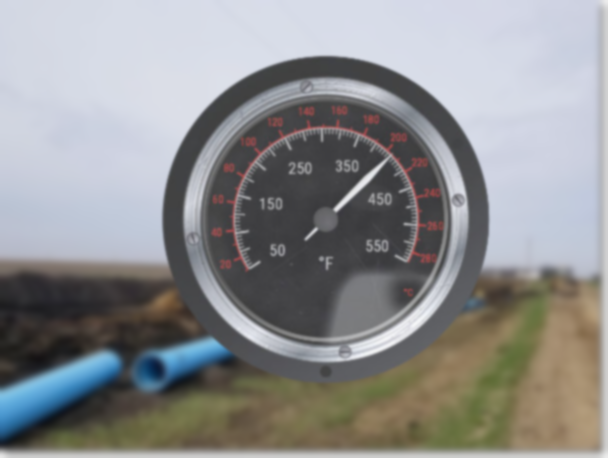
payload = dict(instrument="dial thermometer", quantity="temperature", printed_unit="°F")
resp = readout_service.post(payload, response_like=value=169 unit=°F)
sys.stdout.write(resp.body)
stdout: value=400 unit=°F
